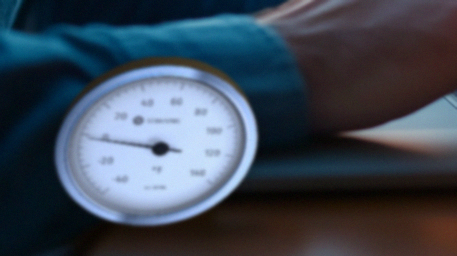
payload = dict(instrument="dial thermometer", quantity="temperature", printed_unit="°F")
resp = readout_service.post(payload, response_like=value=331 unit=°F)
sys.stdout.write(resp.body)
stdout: value=0 unit=°F
